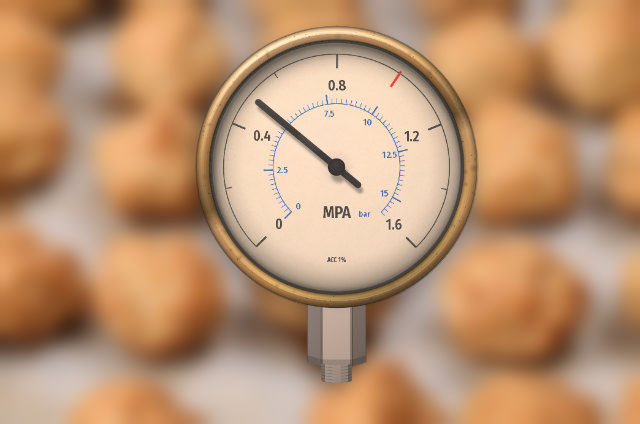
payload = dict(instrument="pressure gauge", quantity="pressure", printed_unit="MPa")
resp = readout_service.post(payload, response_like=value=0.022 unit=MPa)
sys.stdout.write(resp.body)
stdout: value=0.5 unit=MPa
